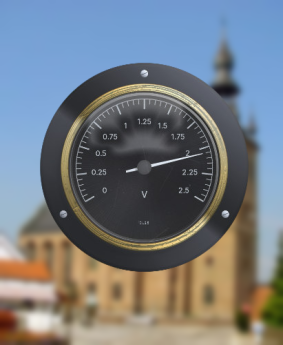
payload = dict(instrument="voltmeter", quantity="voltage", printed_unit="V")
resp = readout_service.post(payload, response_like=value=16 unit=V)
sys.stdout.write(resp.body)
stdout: value=2.05 unit=V
